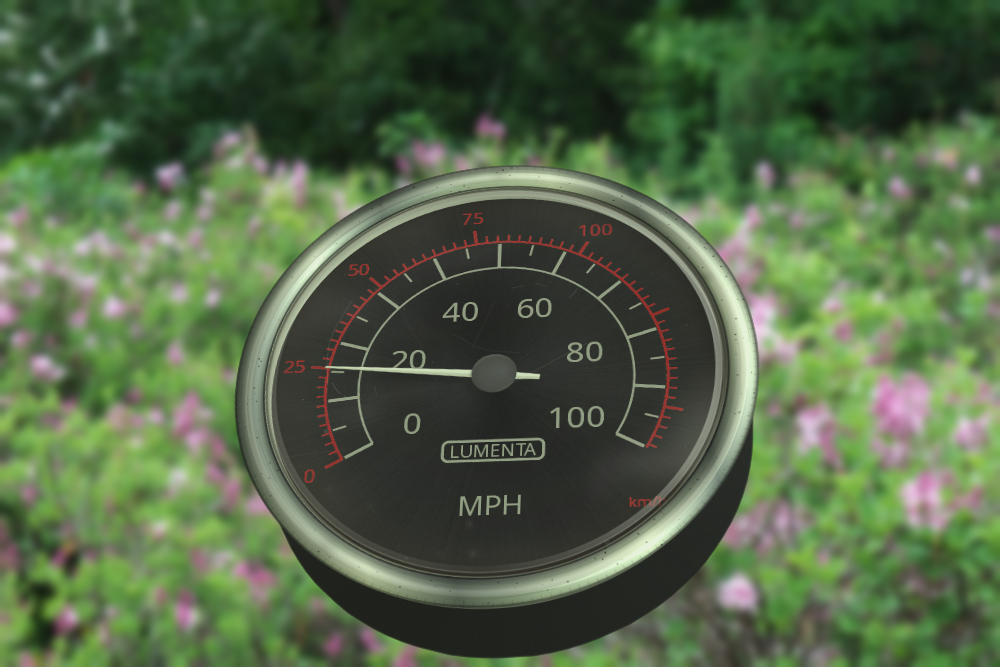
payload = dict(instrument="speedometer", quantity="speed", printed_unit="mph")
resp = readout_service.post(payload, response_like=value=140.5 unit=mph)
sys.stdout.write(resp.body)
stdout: value=15 unit=mph
